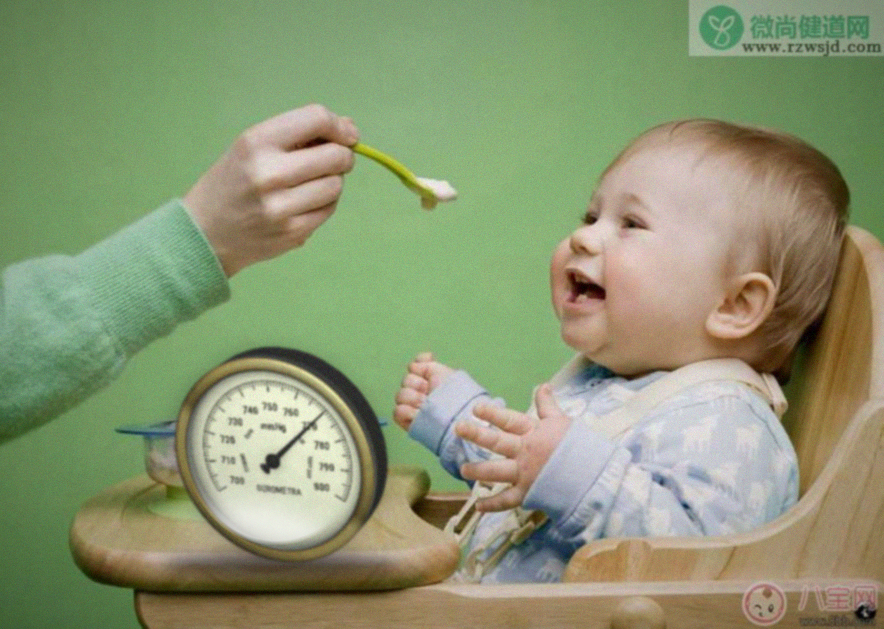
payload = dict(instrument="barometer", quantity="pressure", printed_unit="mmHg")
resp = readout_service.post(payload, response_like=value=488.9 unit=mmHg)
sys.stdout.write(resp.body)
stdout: value=770 unit=mmHg
